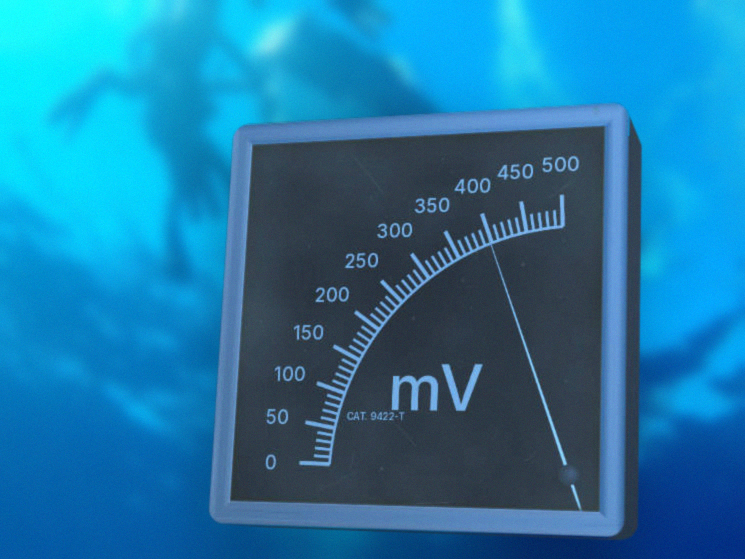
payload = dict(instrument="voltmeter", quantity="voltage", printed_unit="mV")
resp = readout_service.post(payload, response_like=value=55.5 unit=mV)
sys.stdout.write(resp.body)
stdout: value=400 unit=mV
